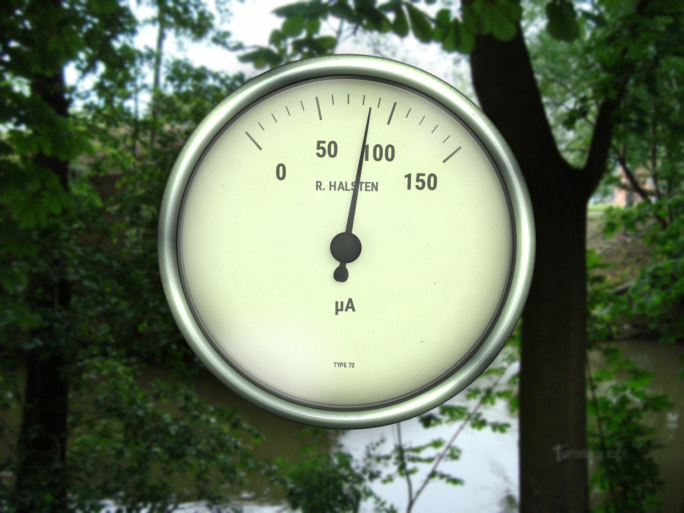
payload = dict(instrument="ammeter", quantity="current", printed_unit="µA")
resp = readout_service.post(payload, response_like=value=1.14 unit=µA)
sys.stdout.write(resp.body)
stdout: value=85 unit=µA
